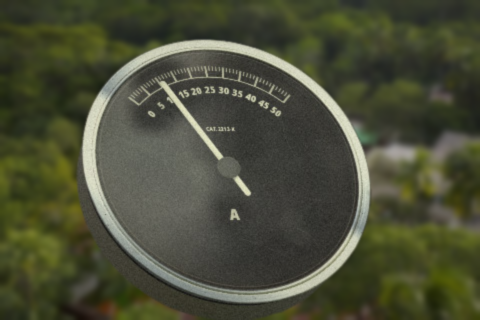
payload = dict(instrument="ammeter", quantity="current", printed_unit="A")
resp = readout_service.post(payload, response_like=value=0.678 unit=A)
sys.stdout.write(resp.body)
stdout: value=10 unit=A
